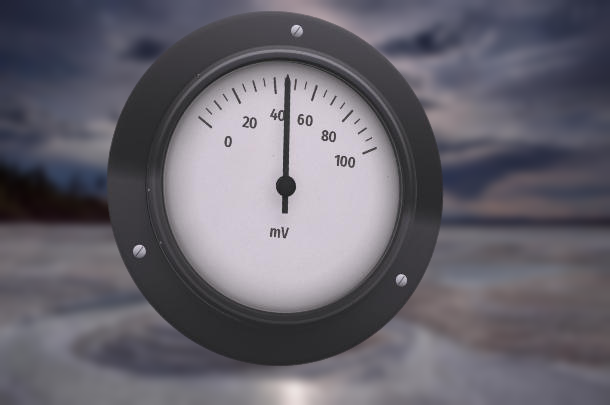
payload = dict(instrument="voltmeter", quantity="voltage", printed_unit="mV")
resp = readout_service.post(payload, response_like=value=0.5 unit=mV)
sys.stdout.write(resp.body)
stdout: value=45 unit=mV
